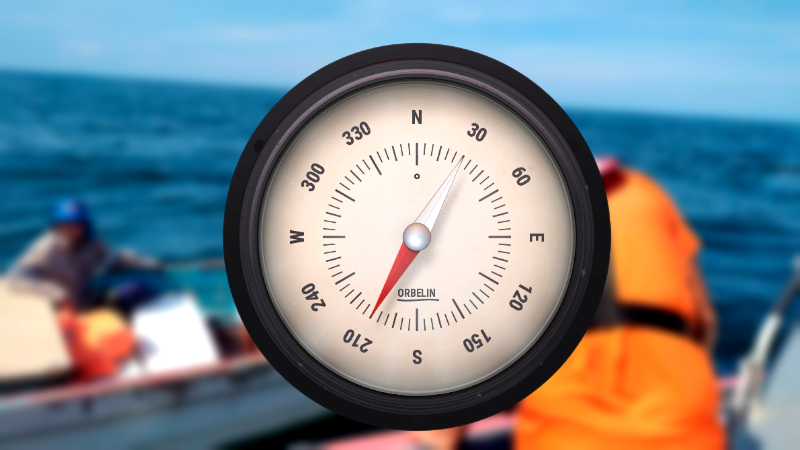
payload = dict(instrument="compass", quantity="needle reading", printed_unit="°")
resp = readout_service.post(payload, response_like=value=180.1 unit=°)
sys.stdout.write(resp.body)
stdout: value=210 unit=°
